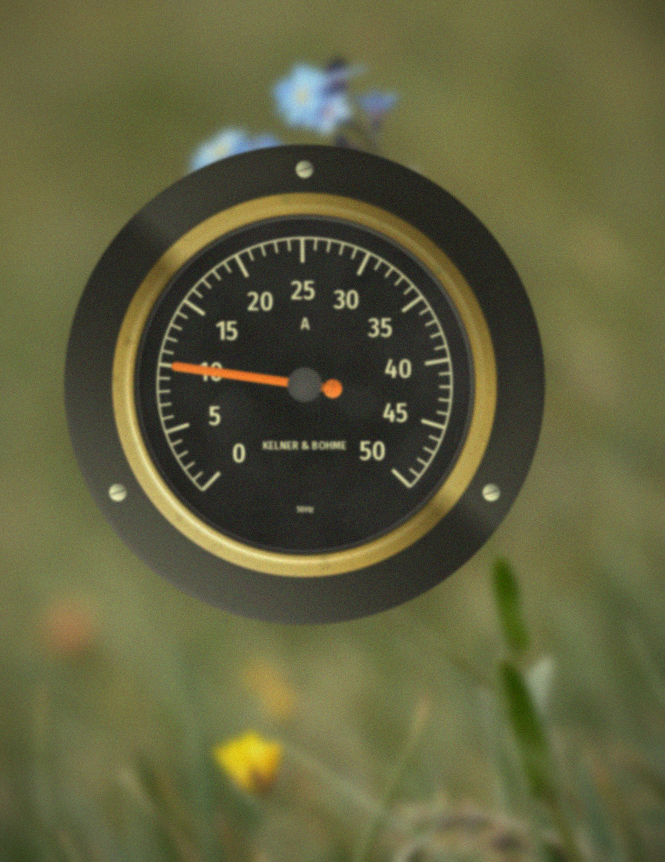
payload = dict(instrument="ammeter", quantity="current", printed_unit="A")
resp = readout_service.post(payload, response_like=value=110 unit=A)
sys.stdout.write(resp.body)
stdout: value=10 unit=A
